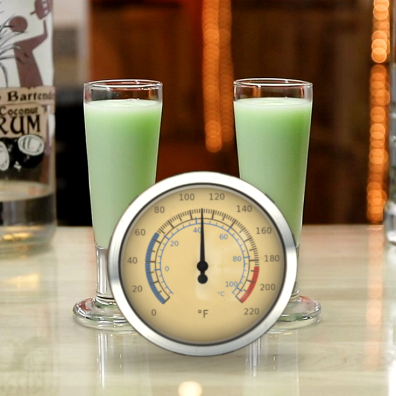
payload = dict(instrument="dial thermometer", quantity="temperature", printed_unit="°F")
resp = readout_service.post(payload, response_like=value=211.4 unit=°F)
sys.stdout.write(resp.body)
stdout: value=110 unit=°F
